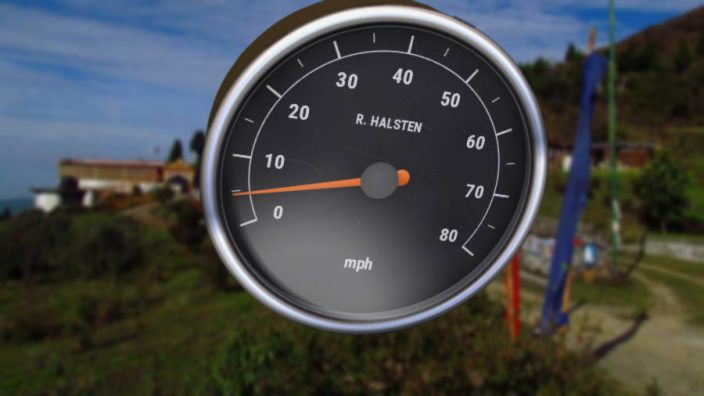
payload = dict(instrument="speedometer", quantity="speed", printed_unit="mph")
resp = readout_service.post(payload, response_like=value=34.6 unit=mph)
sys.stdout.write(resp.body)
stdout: value=5 unit=mph
